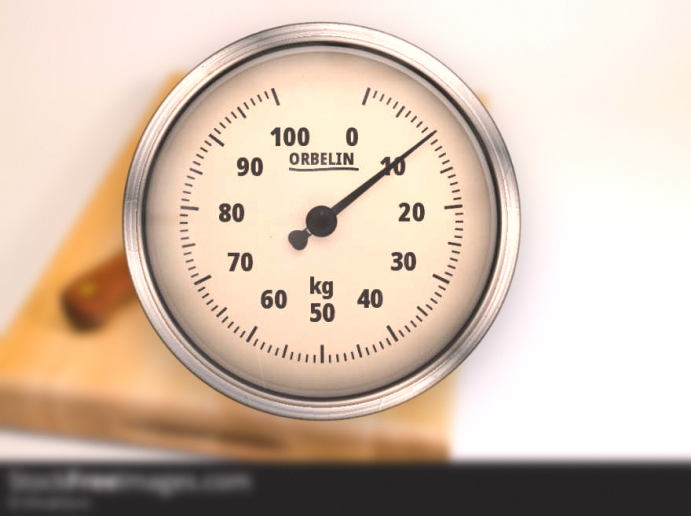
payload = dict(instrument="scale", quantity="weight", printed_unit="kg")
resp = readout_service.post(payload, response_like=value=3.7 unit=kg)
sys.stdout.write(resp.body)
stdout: value=10 unit=kg
